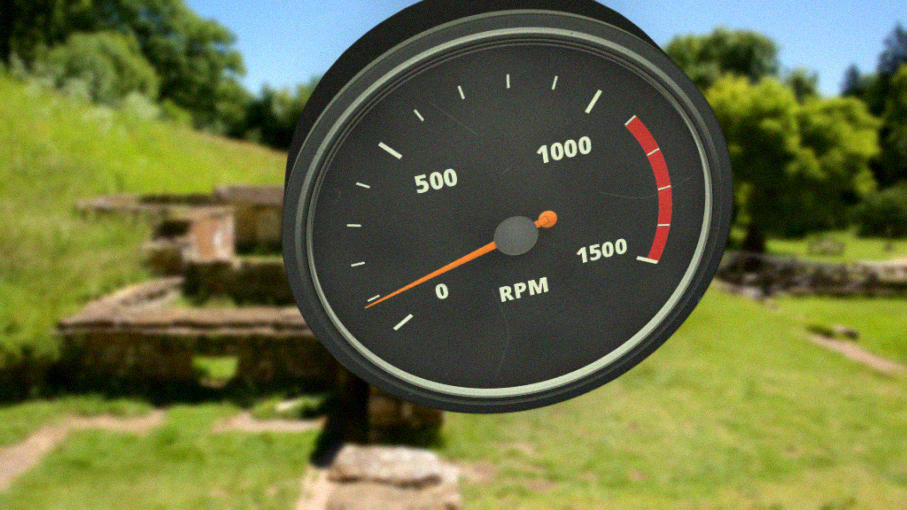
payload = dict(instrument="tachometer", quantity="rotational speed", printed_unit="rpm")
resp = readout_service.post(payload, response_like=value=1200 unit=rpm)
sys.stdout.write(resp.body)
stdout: value=100 unit=rpm
